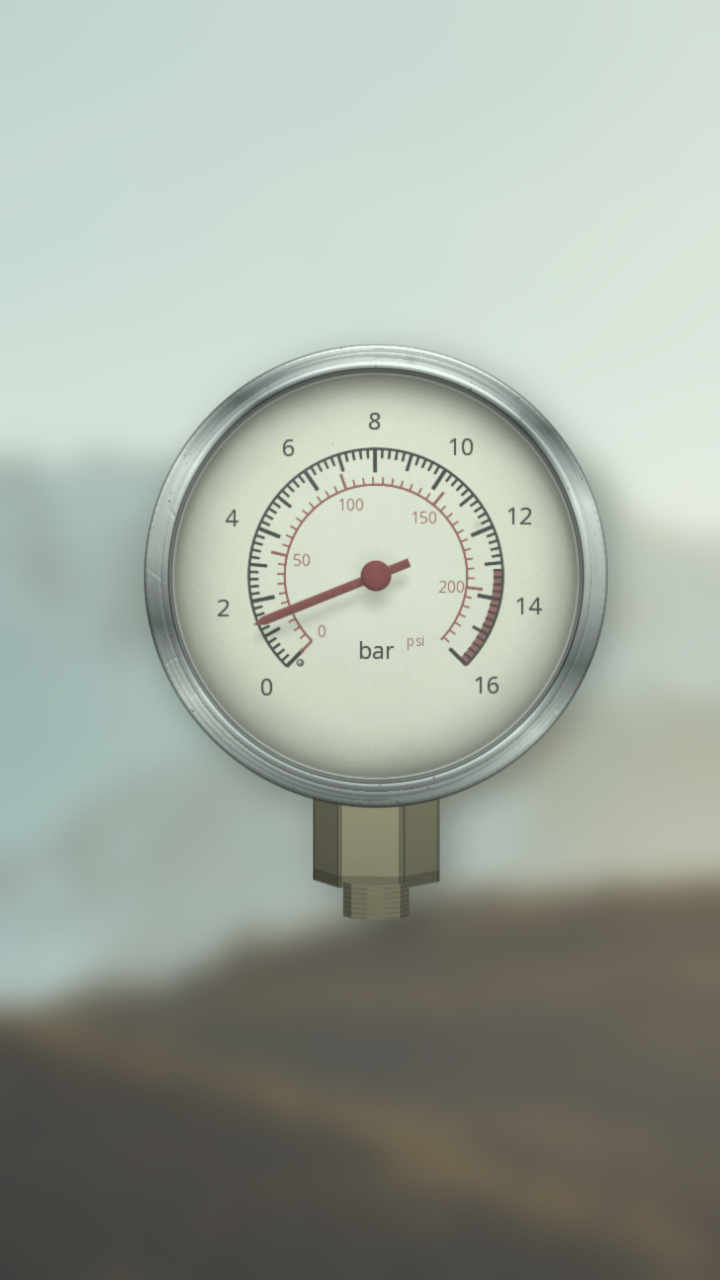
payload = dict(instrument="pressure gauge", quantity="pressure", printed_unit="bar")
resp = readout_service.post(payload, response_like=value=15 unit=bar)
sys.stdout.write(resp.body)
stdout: value=1.4 unit=bar
